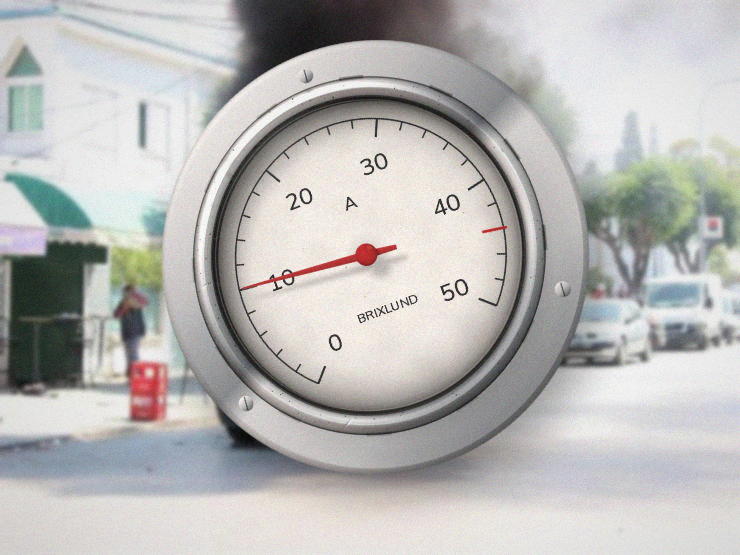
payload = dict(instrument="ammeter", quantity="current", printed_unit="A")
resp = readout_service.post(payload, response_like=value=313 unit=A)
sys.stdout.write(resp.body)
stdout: value=10 unit=A
